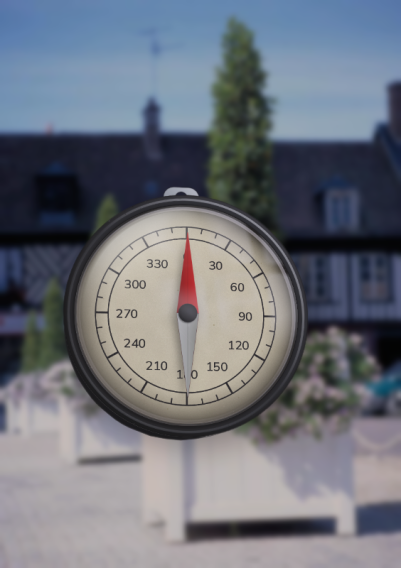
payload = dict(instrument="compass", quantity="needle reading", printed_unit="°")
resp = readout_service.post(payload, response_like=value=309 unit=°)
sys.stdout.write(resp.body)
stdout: value=0 unit=°
